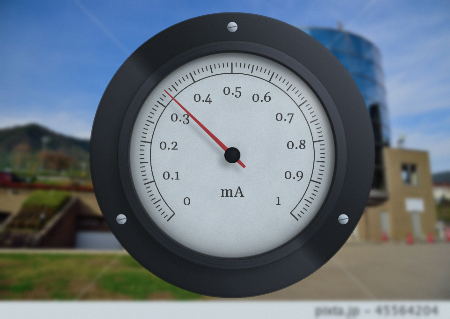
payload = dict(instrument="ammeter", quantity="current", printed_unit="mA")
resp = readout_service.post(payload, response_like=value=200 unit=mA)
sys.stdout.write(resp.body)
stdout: value=0.33 unit=mA
